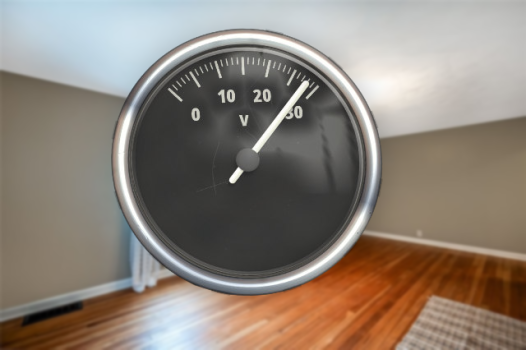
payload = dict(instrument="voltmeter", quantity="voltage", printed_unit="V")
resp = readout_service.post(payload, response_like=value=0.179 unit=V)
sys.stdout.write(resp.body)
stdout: value=28 unit=V
